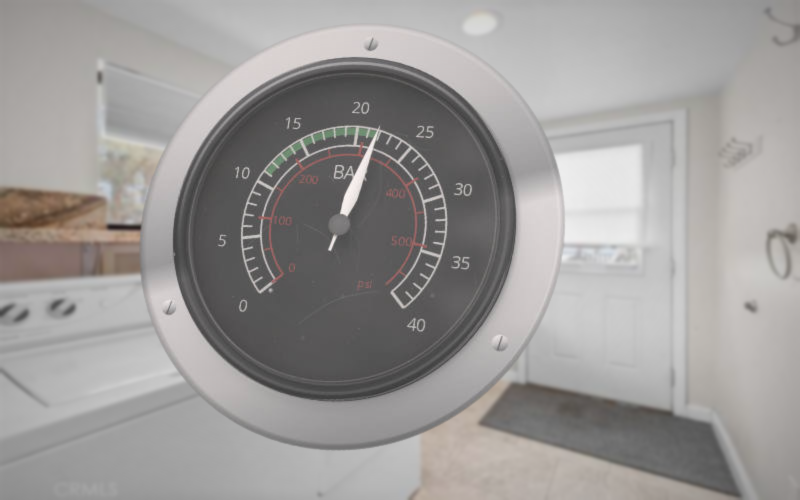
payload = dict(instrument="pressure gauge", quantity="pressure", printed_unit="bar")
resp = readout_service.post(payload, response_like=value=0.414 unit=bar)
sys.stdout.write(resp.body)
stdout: value=22 unit=bar
